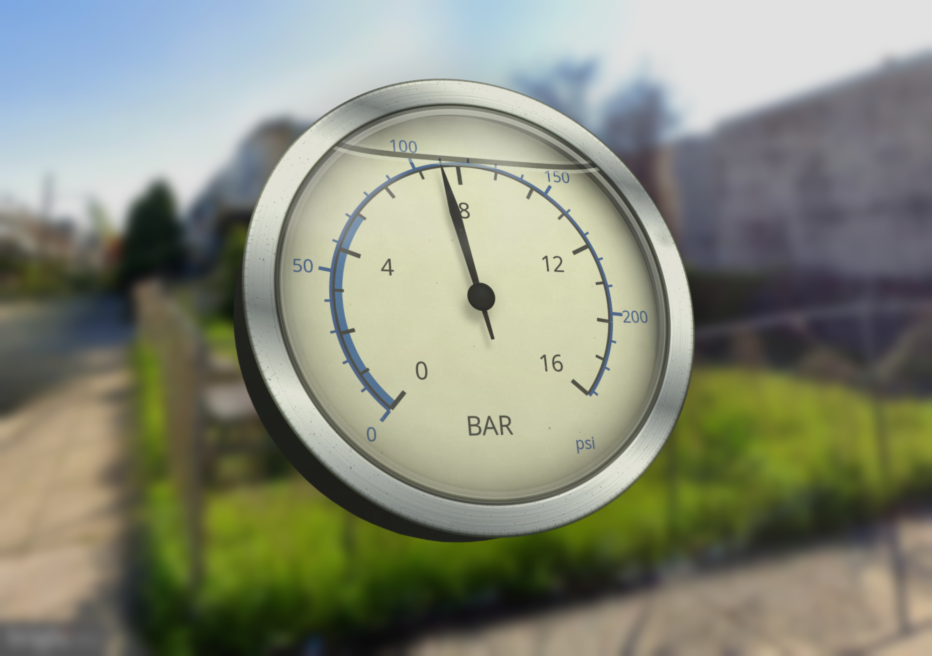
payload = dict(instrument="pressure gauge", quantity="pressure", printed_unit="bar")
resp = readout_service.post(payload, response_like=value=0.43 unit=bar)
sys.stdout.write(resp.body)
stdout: value=7.5 unit=bar
